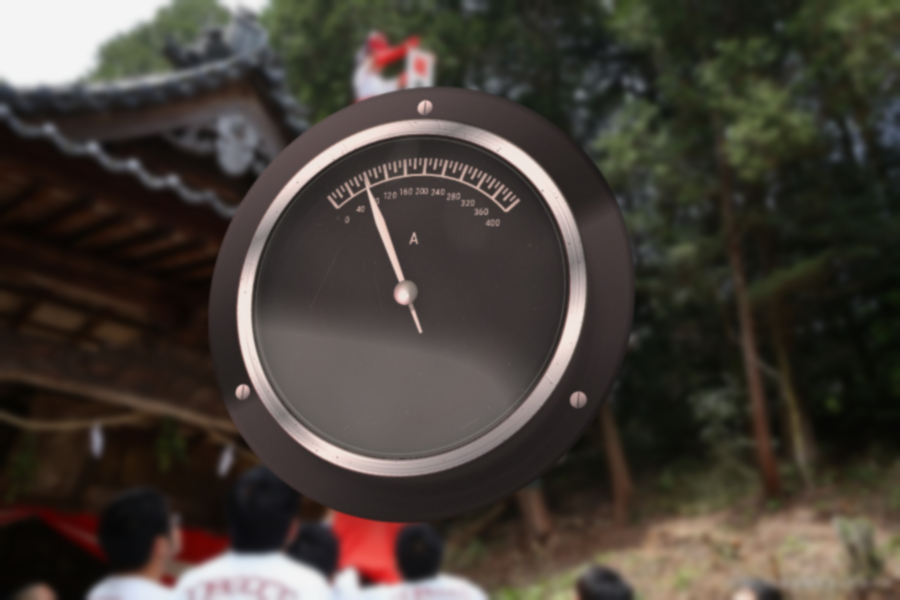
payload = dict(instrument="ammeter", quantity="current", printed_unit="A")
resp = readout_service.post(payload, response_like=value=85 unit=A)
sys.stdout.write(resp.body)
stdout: value=80 unit=A
